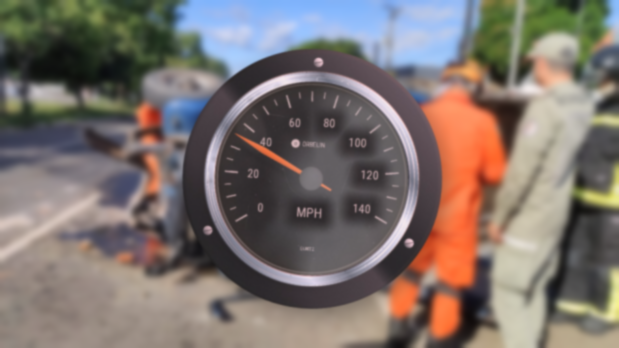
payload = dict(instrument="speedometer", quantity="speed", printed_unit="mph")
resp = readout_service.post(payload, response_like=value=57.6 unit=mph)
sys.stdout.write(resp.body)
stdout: value=35 unit=mph
